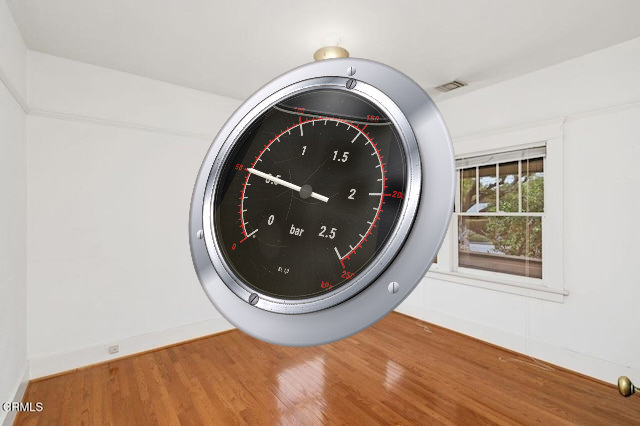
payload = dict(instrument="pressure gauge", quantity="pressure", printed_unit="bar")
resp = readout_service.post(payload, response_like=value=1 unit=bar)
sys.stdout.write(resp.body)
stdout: value=0.5 unit=bar
